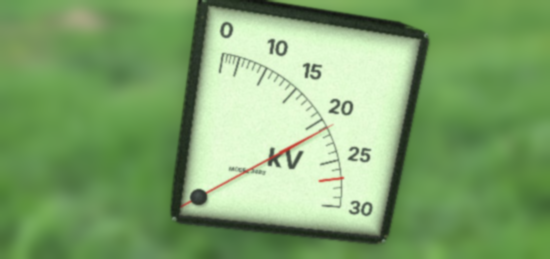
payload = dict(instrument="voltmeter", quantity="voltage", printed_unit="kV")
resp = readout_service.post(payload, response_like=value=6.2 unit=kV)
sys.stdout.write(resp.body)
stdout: value=21 unit=kV
